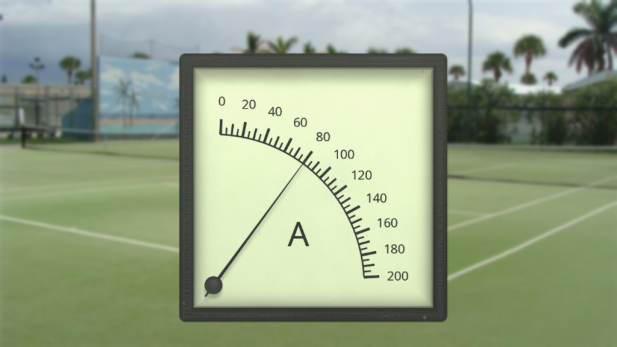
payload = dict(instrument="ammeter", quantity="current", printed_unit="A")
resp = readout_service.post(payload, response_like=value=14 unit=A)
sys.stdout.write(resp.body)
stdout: value=80 unit=A
